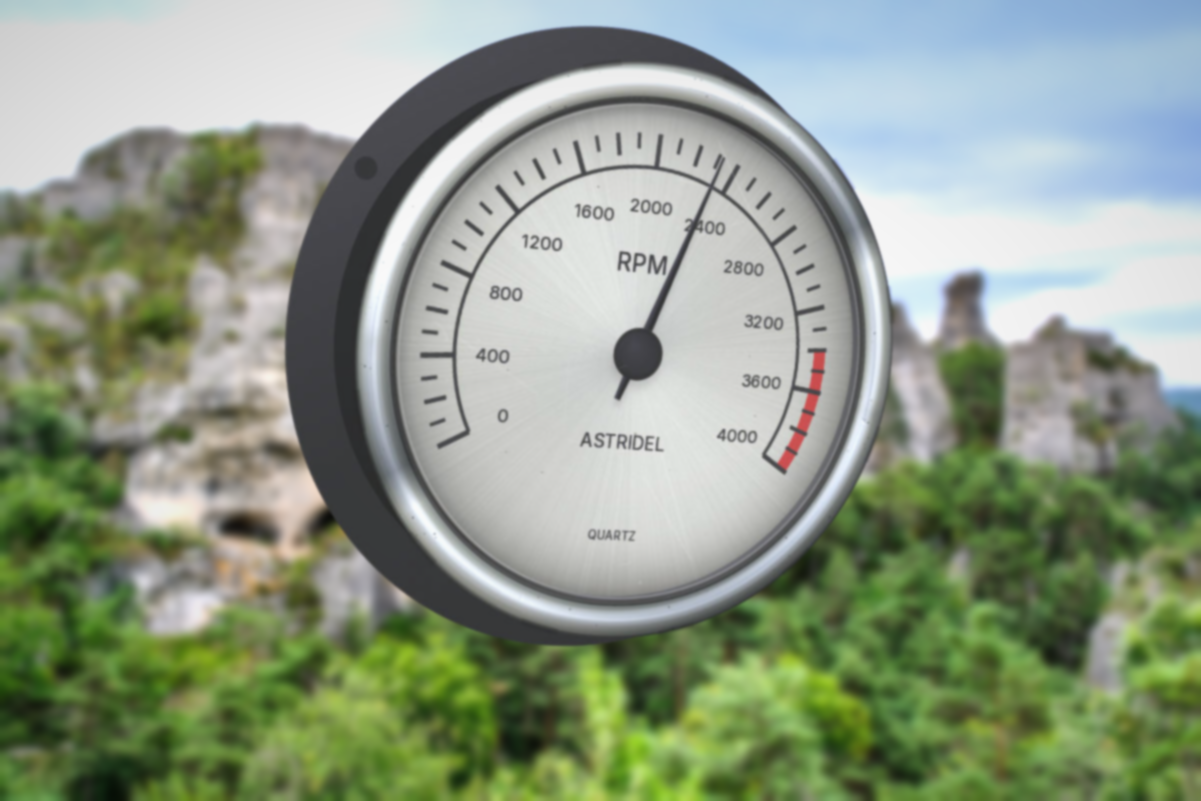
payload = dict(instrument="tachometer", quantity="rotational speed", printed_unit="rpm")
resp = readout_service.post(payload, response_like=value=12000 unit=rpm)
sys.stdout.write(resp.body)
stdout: value=2300 unit=rpm
